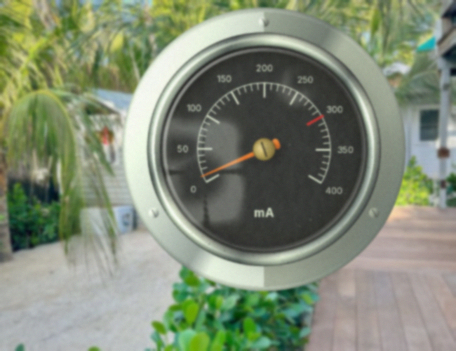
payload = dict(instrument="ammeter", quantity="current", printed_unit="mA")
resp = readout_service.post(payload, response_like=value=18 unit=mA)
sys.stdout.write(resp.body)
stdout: value=10 unit=mA
